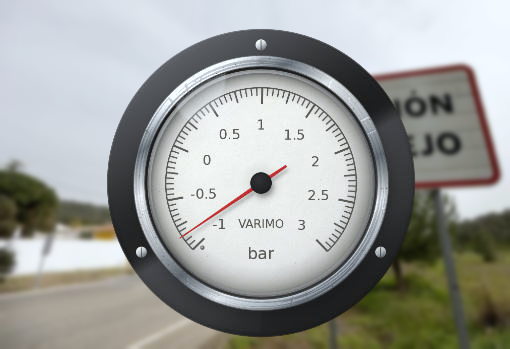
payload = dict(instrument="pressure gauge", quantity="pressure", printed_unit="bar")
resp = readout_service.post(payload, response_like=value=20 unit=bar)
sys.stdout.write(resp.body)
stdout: value=-0.85 unit=bar
